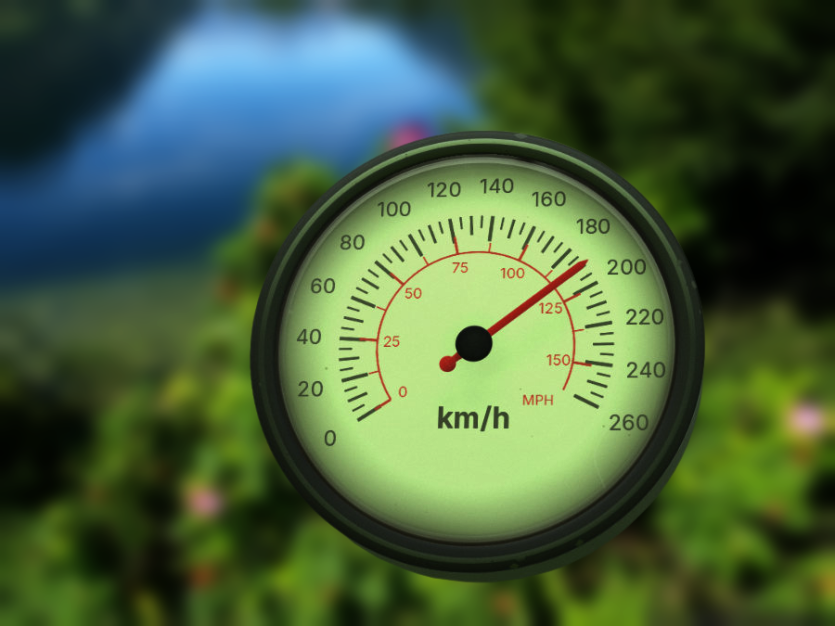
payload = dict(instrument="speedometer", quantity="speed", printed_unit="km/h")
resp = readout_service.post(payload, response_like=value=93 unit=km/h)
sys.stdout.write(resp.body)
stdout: value=190 unit=km/h
